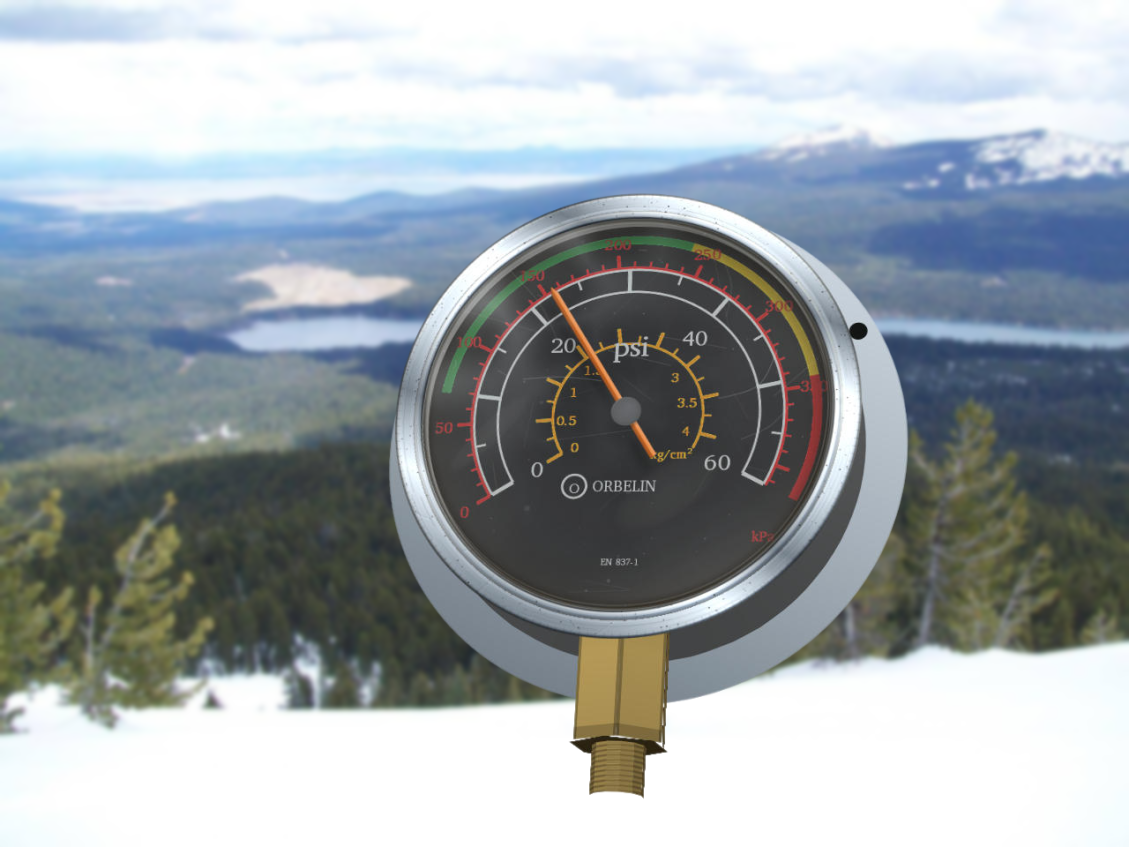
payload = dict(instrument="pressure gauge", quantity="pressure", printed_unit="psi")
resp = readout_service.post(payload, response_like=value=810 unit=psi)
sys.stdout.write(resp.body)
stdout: value=22.5 unit=psi
